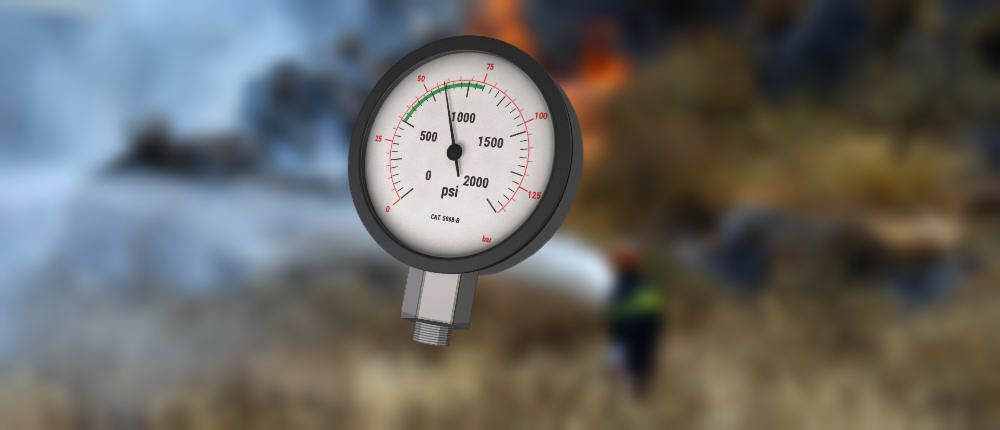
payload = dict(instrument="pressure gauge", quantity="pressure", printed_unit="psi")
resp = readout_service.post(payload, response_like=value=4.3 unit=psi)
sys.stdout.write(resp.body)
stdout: value=850 unit=psi
